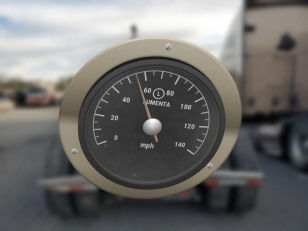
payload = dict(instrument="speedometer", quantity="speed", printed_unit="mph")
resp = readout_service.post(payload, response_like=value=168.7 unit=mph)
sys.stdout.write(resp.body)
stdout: value=55 unit=mph
